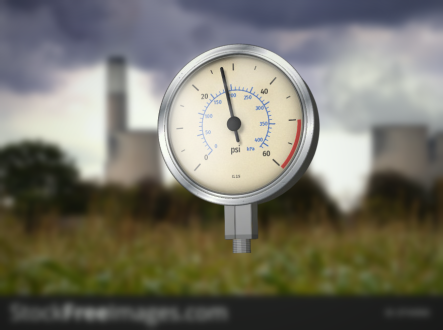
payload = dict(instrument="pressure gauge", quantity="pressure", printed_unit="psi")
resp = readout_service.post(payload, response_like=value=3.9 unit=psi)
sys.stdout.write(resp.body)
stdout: value=27.5 unit=psi
